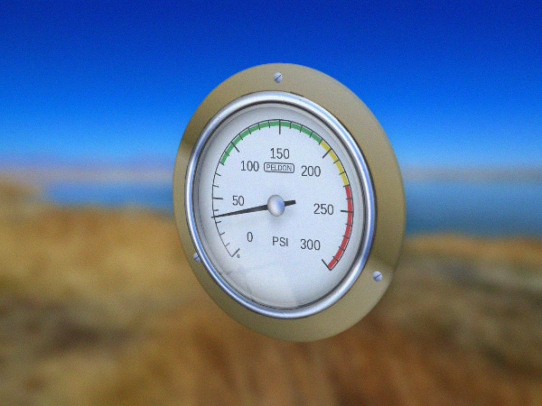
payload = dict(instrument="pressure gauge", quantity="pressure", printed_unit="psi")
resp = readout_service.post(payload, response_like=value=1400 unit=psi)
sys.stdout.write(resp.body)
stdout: value=35 unit=psi
